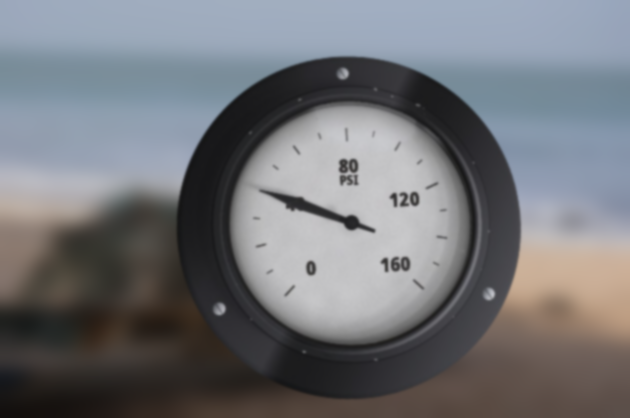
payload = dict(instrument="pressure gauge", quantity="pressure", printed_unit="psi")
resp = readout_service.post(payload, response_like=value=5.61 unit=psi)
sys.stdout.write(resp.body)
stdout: value=40 unit=psi
